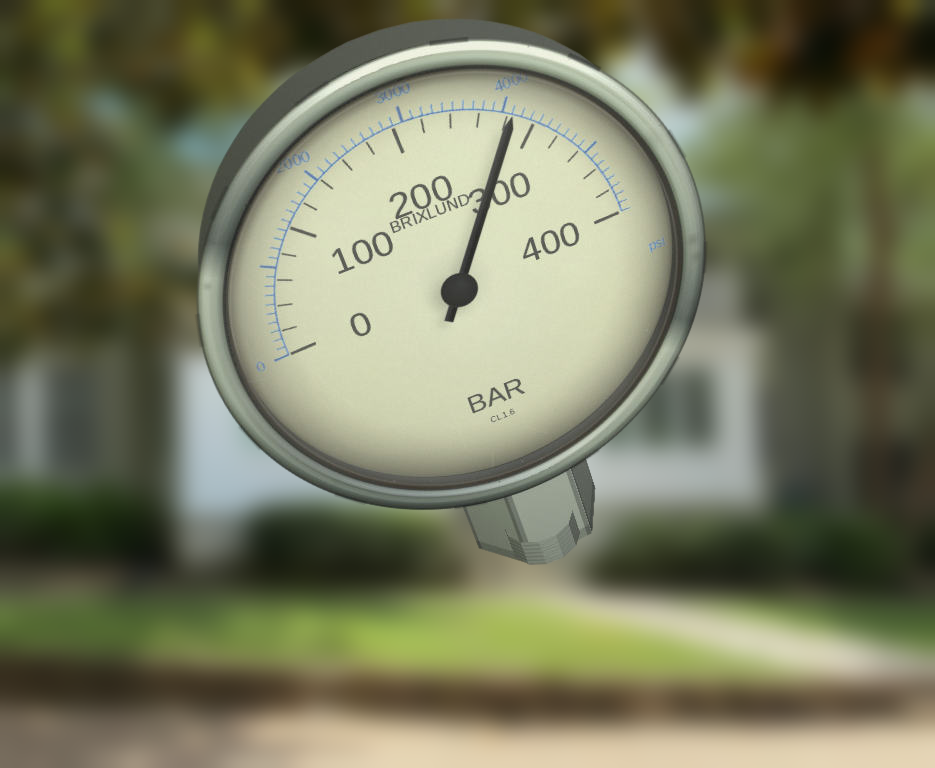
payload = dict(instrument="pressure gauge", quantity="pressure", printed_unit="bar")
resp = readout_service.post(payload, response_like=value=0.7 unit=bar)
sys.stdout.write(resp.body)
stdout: value=280 unit=bar
